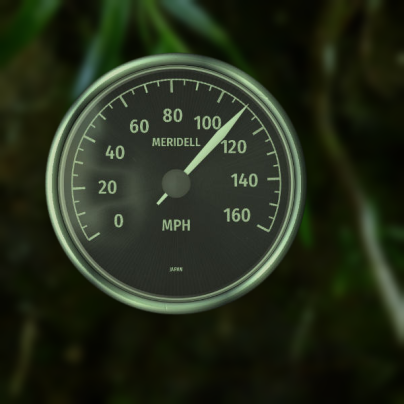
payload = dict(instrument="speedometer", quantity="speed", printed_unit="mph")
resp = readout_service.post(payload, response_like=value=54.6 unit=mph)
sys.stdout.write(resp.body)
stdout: value=110 unit=mph
